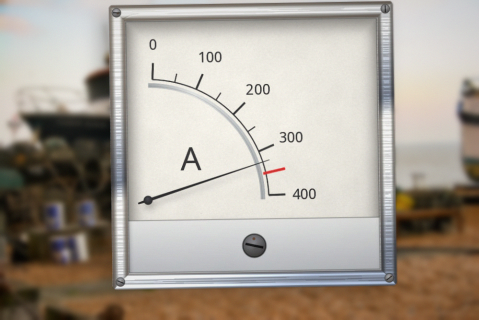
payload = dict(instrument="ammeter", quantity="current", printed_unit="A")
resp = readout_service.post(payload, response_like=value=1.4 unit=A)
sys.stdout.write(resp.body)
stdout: value=325 unit=A
